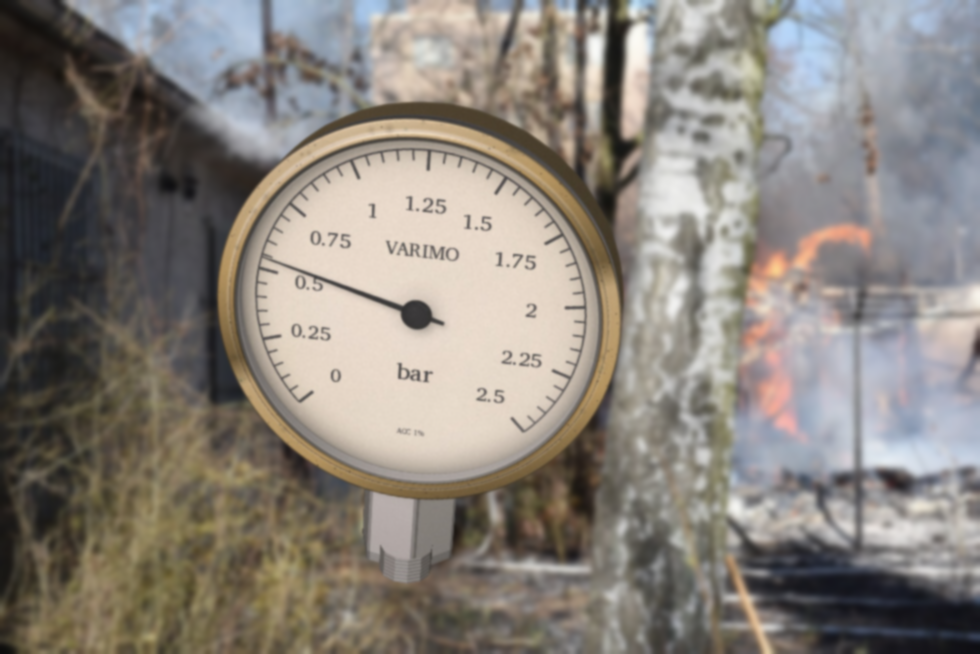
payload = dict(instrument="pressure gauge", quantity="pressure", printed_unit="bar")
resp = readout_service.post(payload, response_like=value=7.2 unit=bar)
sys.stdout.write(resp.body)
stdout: value=0.55 unit=bar
